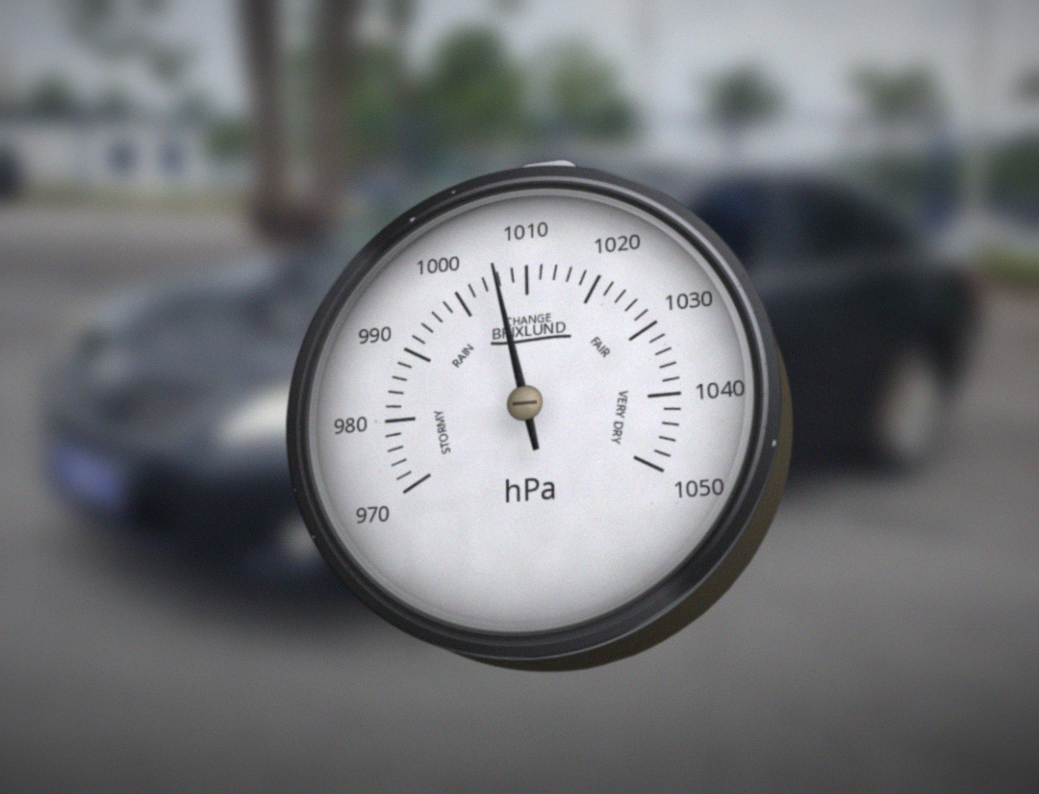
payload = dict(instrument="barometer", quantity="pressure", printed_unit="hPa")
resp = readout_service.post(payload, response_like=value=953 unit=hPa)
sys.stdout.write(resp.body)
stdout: value=1006 unit=hPa
